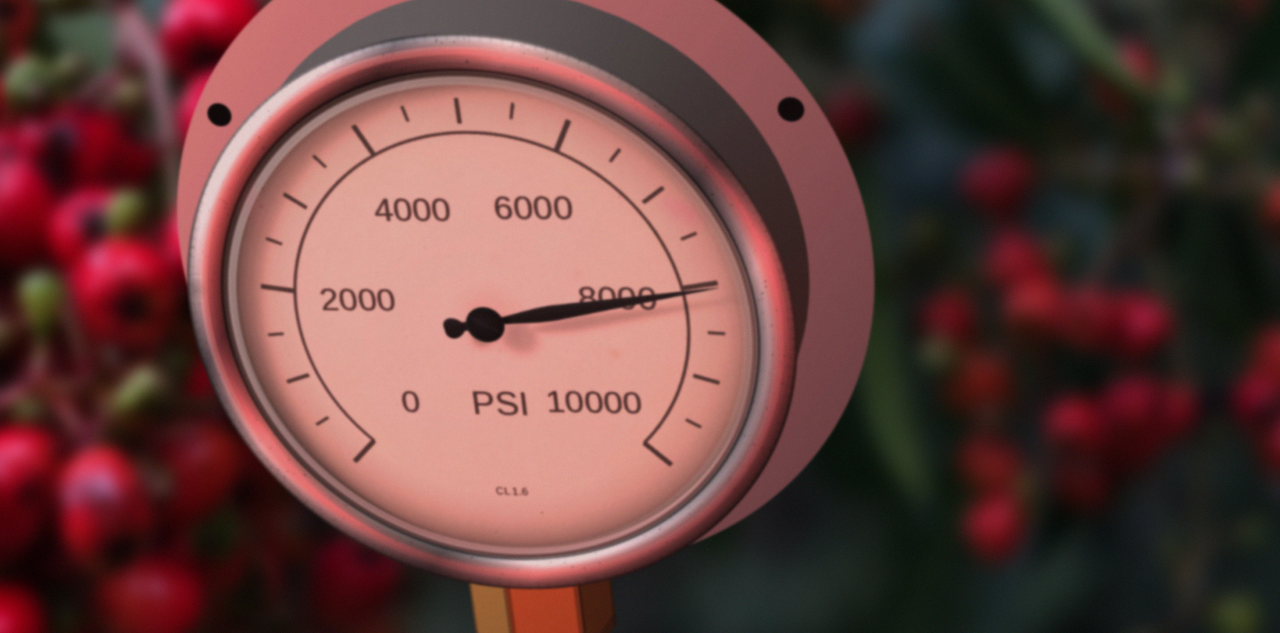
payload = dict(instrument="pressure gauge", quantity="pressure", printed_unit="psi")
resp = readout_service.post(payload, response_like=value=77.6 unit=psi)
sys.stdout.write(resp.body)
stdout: value=8000 unit=psi
